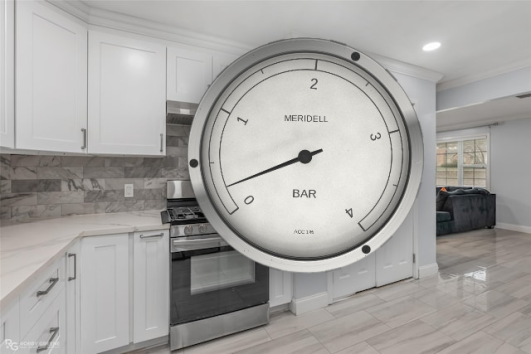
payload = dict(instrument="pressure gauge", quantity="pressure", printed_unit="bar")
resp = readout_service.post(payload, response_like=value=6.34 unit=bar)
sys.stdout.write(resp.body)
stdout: value=0.25 unit=bar
